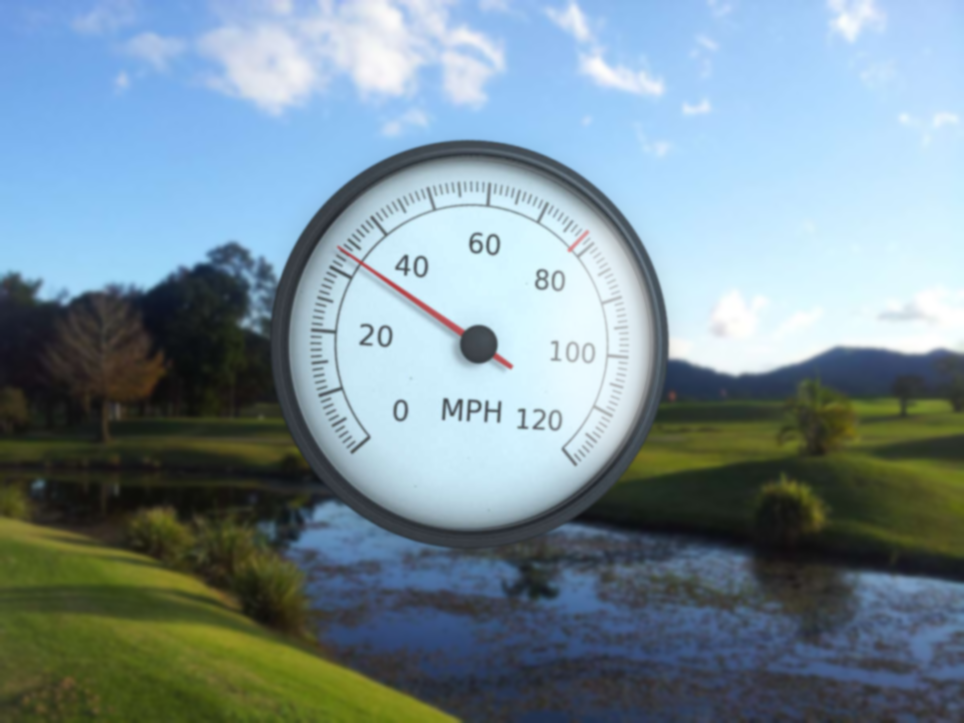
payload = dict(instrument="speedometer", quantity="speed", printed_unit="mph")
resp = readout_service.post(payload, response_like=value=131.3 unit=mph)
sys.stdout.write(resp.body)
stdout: value=33 unit=mph
